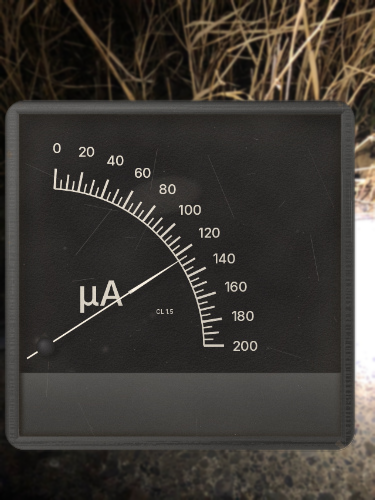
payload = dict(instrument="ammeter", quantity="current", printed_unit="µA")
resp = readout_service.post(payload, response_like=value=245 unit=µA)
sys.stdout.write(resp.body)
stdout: value=125 unit=µA
